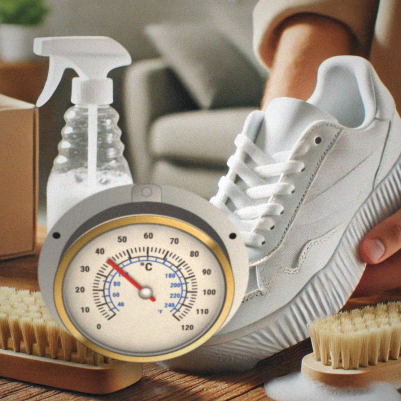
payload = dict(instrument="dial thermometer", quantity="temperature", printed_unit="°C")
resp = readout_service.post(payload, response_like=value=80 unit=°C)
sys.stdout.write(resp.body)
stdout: value=40 unit=°C
